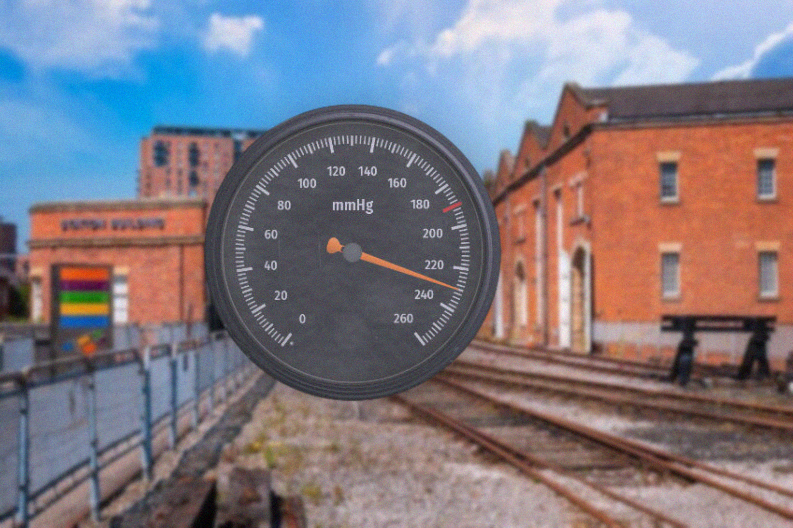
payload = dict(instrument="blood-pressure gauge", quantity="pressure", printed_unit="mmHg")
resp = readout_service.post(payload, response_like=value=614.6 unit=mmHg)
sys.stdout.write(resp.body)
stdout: value=230 unit=mmHg
